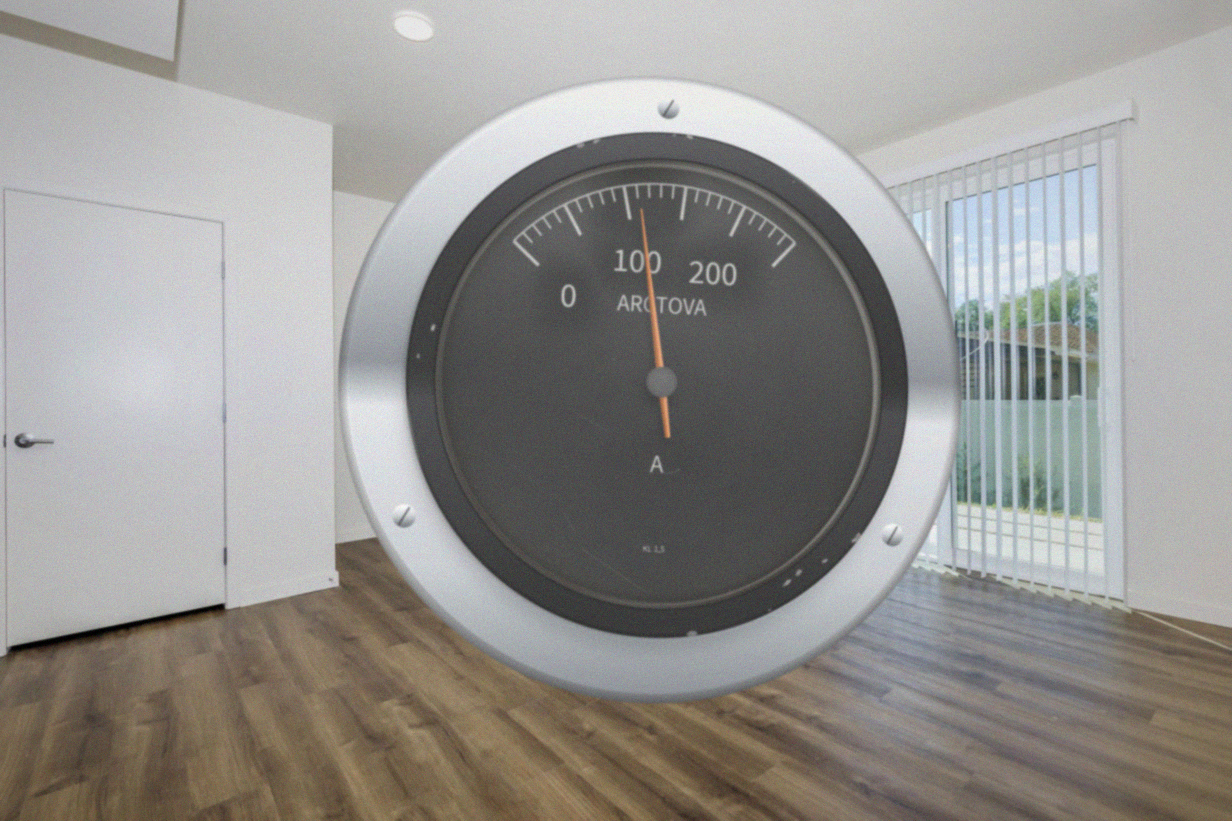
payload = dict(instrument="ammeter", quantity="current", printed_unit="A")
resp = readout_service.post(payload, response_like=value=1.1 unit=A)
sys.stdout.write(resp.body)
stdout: value=110 unit=A
